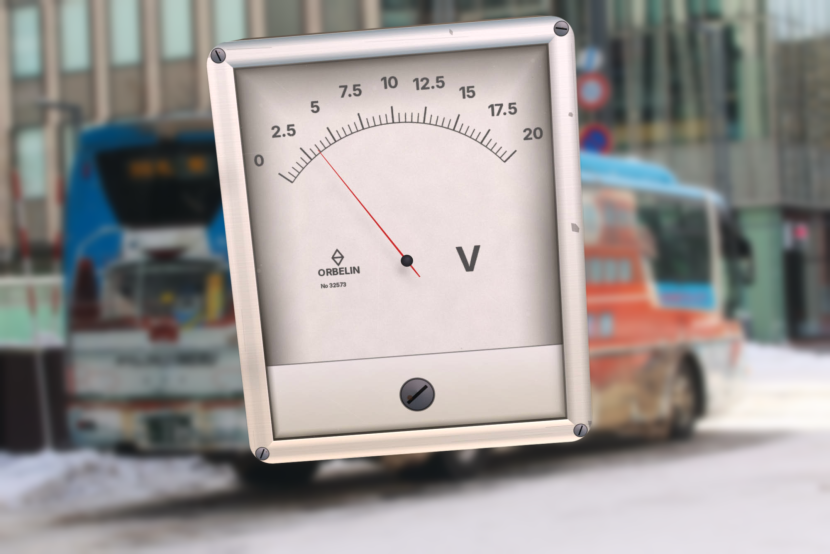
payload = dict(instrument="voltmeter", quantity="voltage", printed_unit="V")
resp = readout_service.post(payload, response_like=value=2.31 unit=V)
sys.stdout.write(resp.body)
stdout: value=3.5 unit=V
